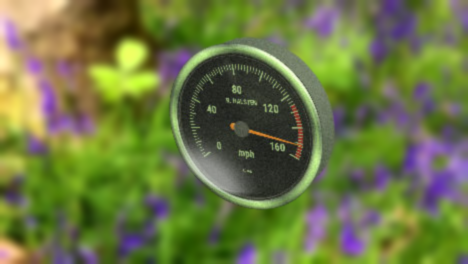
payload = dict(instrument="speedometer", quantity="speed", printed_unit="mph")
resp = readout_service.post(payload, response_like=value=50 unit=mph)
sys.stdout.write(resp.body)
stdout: value=150 unit=mph
